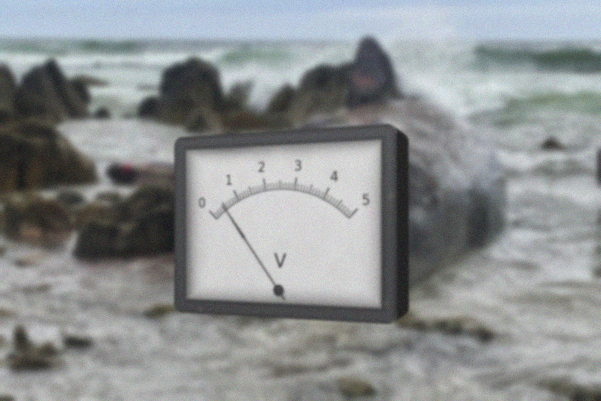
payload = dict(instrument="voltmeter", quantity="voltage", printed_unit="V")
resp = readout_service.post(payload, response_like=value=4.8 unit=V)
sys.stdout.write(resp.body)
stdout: value=0.5 unit=V
